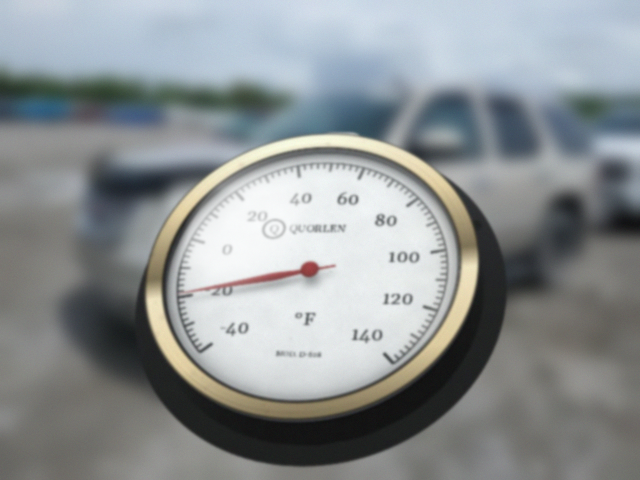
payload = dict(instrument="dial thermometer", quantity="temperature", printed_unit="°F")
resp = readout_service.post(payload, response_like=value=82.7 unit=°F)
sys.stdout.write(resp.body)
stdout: value=-20 unit=°F
